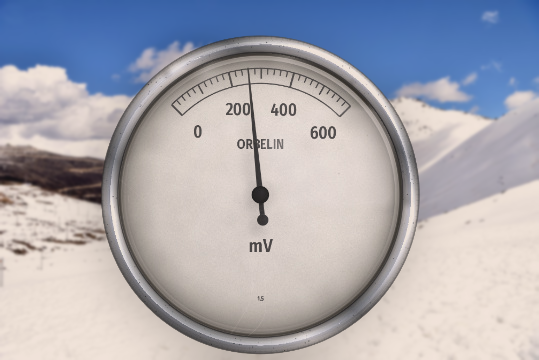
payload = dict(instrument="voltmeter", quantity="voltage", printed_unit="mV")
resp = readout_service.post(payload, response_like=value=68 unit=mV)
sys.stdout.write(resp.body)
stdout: value=260 unit=mV
